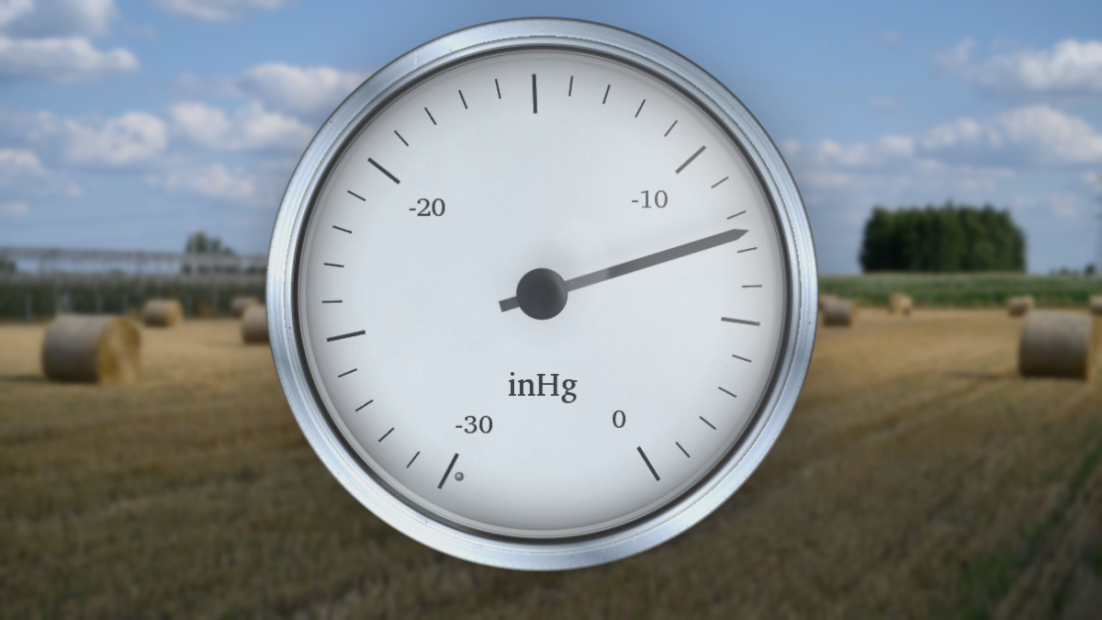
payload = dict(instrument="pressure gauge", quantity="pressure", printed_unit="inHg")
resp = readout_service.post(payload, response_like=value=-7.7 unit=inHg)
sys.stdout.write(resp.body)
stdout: value=-7.5 unit=inHg
